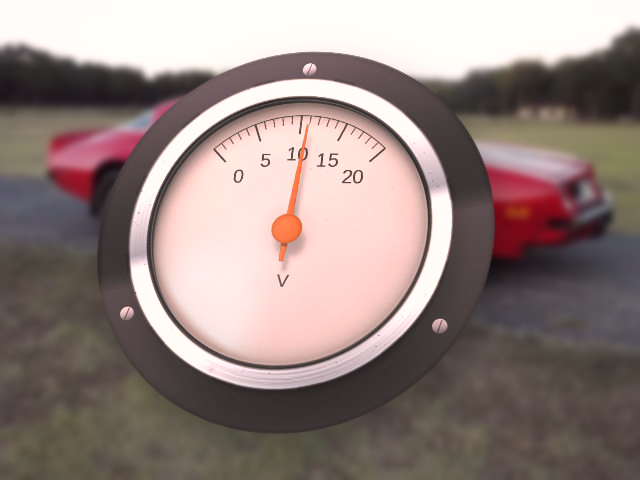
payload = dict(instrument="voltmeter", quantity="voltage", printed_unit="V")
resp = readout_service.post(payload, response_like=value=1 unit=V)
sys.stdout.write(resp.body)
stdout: value=11 unit=V
